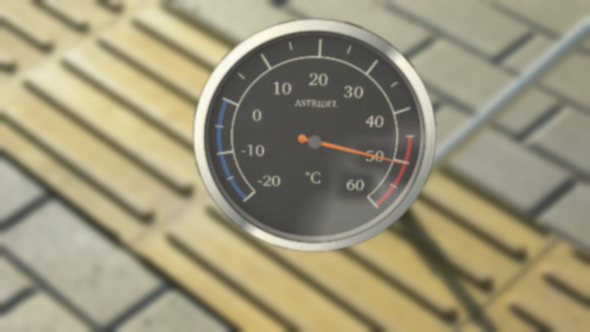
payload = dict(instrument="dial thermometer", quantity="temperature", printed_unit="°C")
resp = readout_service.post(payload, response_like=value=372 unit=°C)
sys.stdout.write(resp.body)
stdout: value=50 unit=°C
